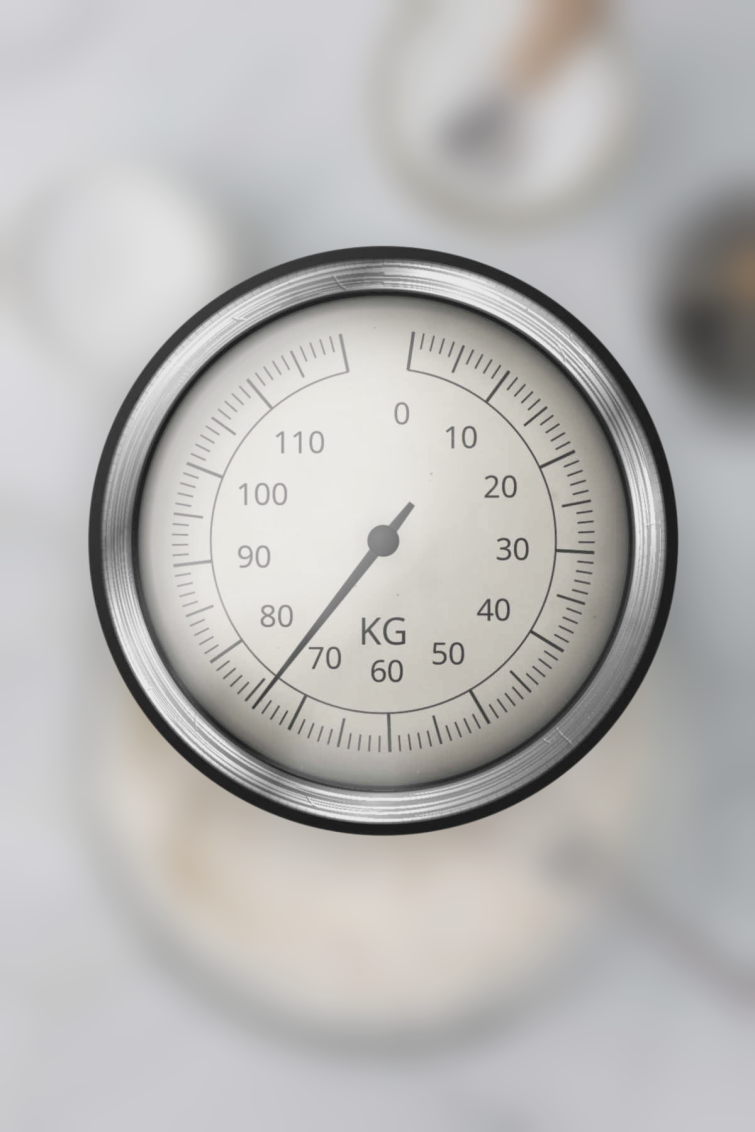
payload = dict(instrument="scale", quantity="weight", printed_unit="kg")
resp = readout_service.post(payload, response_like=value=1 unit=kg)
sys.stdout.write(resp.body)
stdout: value=74 unit=kg
